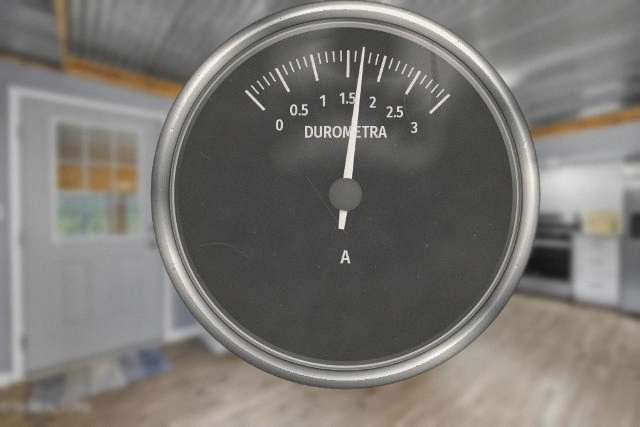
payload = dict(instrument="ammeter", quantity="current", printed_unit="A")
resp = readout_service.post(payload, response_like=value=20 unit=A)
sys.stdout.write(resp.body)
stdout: value=1.7 unit=A
